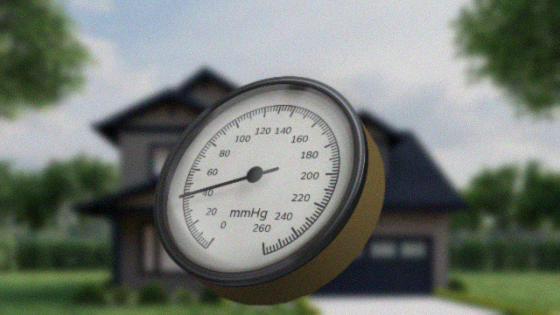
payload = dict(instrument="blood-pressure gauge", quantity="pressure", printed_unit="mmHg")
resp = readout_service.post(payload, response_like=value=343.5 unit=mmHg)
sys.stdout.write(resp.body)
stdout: value=40 unit=mmHg
